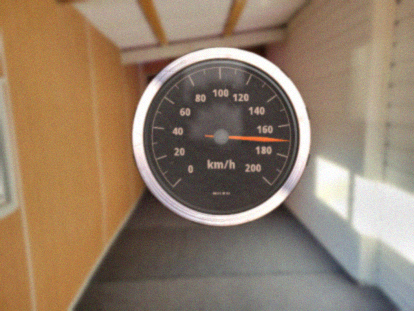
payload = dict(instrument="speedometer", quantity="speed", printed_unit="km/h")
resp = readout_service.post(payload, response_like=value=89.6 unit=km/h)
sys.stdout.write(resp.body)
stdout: value=170 unit=km/h
